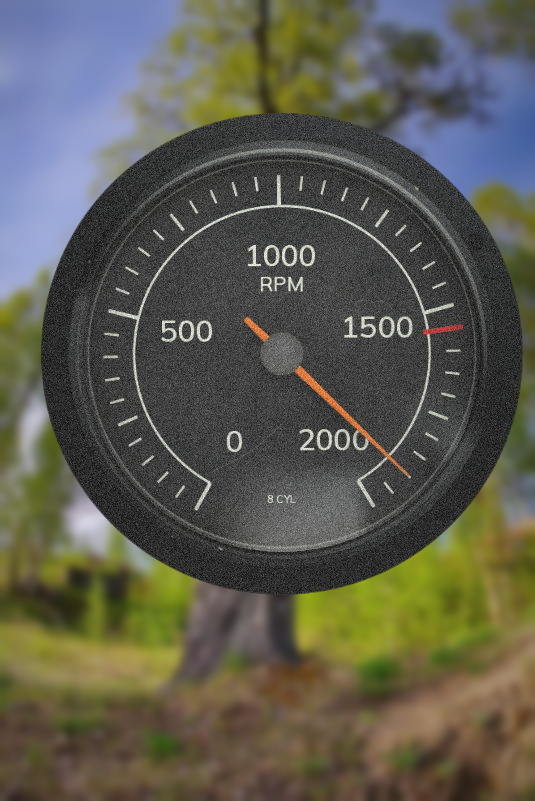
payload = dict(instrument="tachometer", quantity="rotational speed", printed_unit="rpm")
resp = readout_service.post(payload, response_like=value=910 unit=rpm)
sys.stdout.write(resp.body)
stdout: value=1900 unit=rpm
